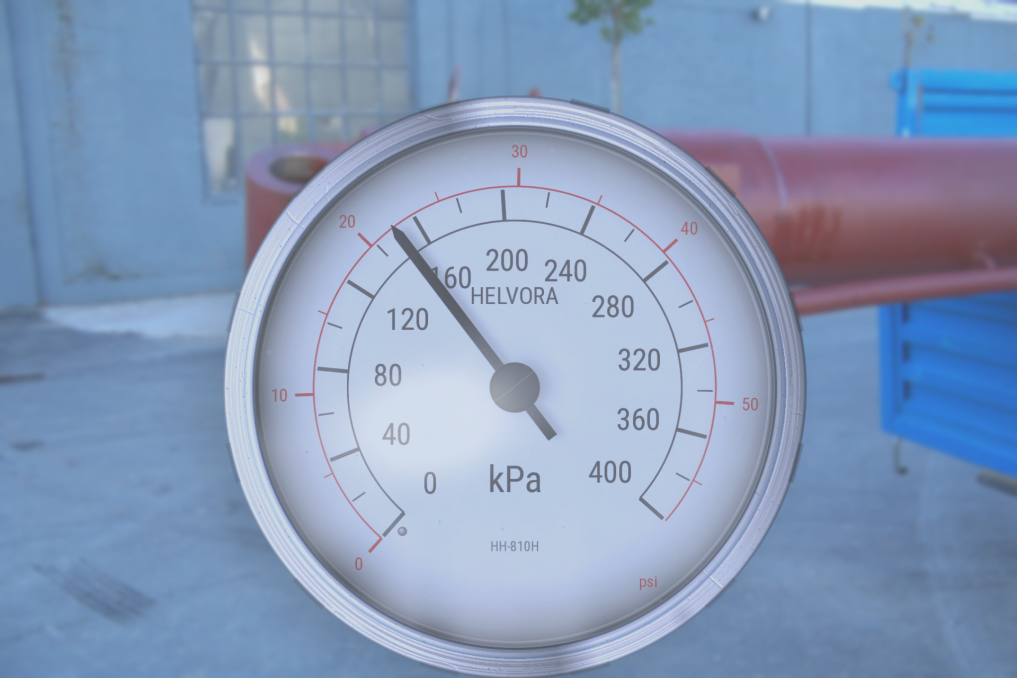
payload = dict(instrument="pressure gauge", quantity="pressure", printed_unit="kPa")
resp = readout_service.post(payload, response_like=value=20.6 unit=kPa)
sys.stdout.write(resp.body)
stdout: value=150 unit=kPa
